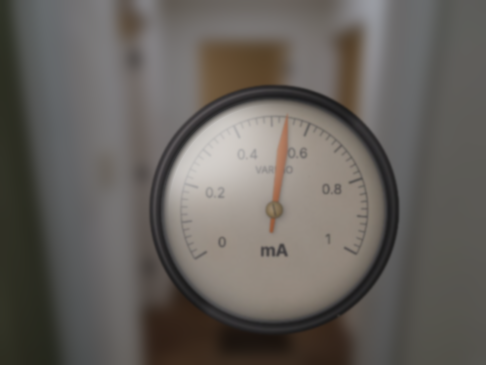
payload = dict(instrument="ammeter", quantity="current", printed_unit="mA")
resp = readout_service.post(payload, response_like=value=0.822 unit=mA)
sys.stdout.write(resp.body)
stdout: value=0.54 unit=mA
